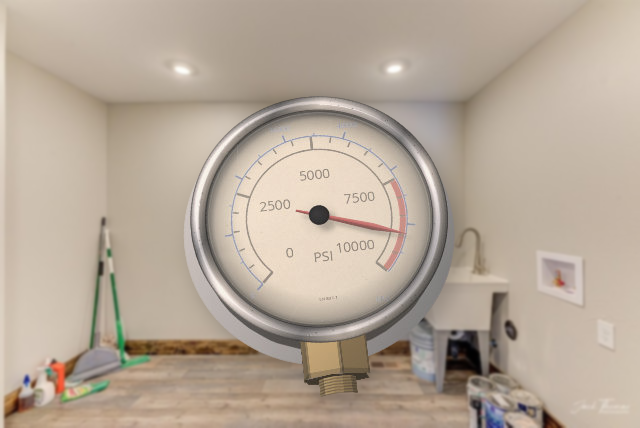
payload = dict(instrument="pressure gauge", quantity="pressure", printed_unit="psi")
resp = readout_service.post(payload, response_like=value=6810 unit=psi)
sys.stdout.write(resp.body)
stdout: value=9000 unit=psi
